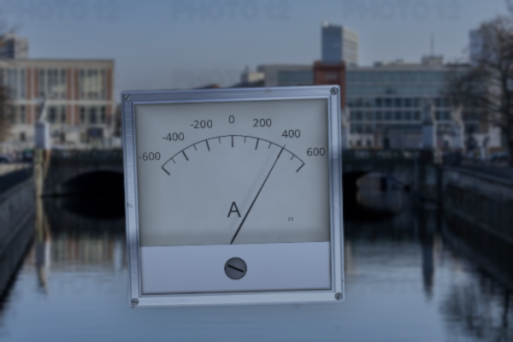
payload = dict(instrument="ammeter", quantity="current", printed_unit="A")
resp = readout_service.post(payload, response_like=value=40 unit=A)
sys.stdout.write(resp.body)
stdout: value=400 unit=A
